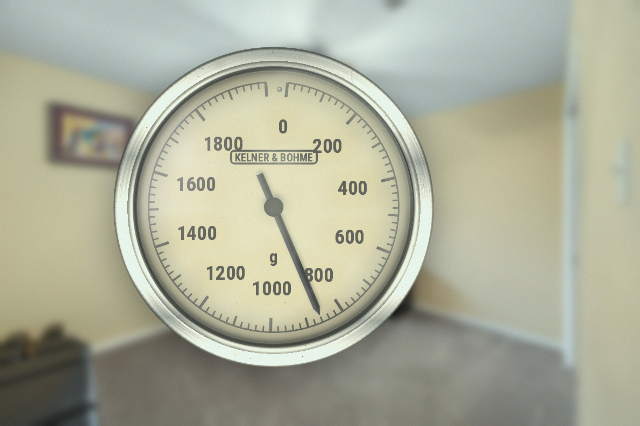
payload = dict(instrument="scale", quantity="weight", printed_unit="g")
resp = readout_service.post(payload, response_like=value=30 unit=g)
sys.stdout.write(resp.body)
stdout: value=860 unit=g
